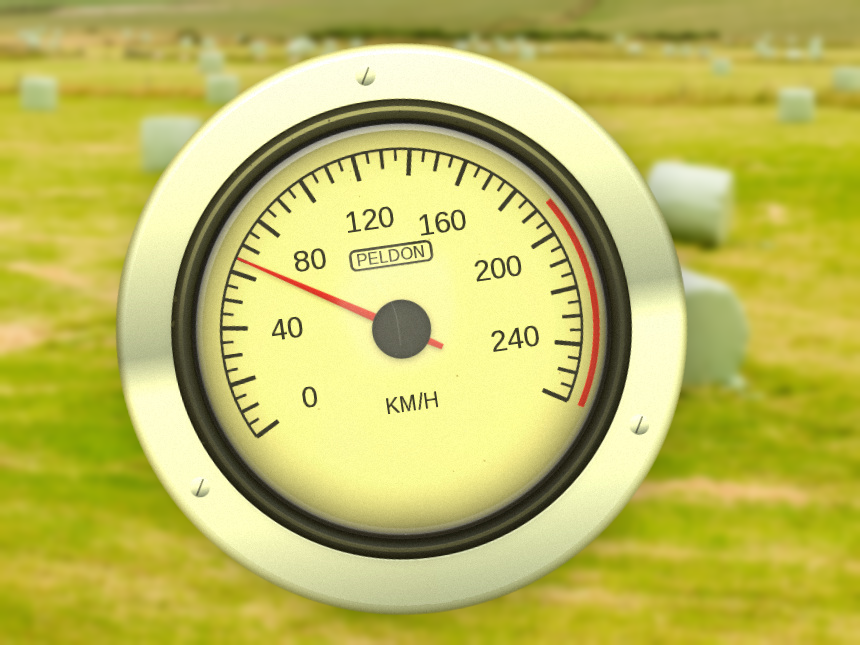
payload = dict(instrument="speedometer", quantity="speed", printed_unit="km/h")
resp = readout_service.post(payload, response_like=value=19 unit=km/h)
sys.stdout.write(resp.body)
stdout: value=65 unit=km/h
